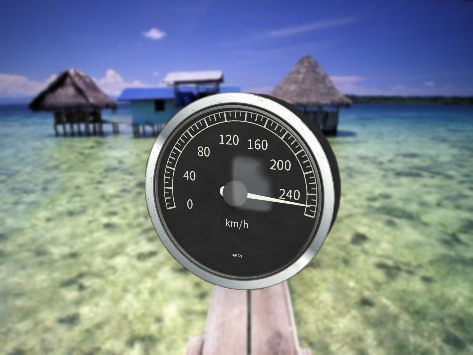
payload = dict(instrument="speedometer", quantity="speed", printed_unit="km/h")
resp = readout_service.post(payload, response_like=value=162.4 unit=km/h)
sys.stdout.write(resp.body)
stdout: value=250 unit=km/h
